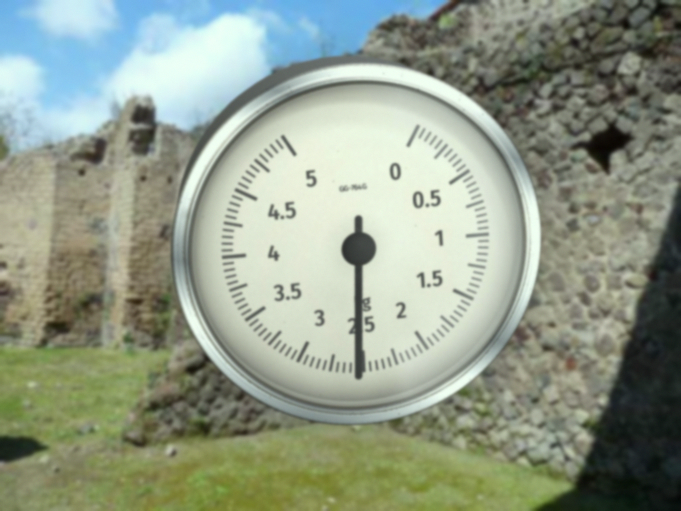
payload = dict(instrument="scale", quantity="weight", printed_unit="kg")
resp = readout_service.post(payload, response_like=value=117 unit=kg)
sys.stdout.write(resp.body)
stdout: value=2.55 unit=kg
